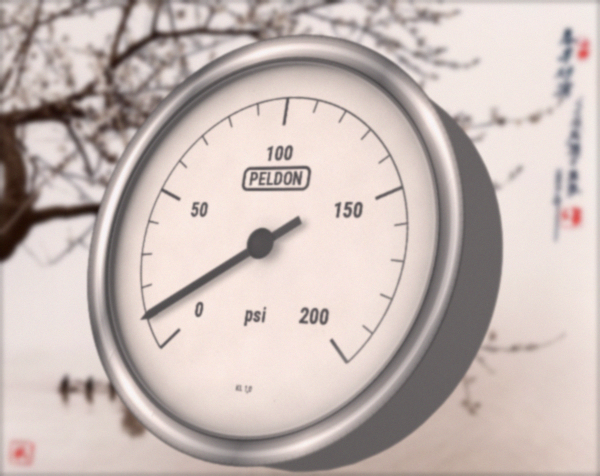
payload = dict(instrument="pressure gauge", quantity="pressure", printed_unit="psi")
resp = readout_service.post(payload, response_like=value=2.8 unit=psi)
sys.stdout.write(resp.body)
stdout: value=10 unit=psi
